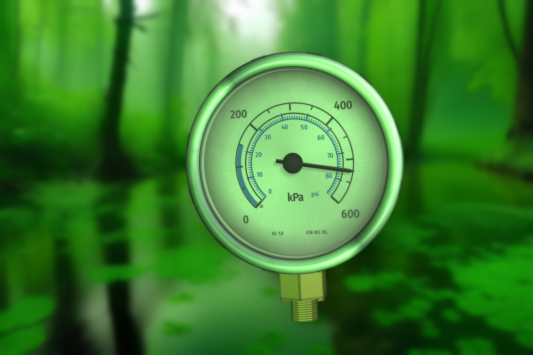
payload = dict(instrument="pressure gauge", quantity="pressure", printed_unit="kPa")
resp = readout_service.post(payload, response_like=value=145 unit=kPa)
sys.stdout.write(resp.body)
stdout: value=525 unit=kPa
